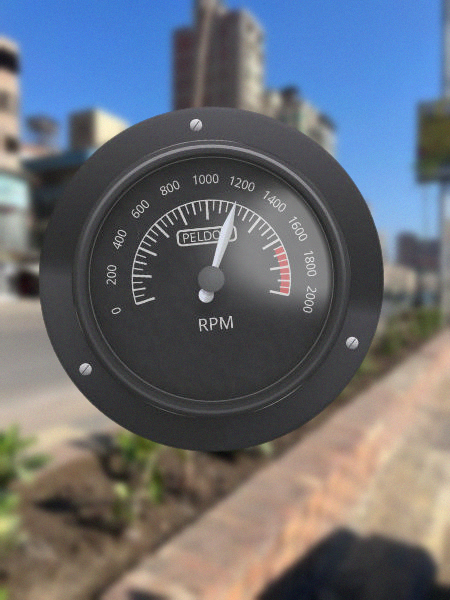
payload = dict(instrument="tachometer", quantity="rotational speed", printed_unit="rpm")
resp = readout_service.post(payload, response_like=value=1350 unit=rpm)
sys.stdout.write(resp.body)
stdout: value=1200 unit=rpm
